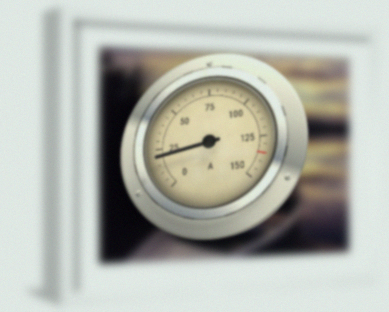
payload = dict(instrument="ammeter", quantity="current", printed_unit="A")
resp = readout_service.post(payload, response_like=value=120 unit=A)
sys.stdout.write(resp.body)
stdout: value=20 unit=A
